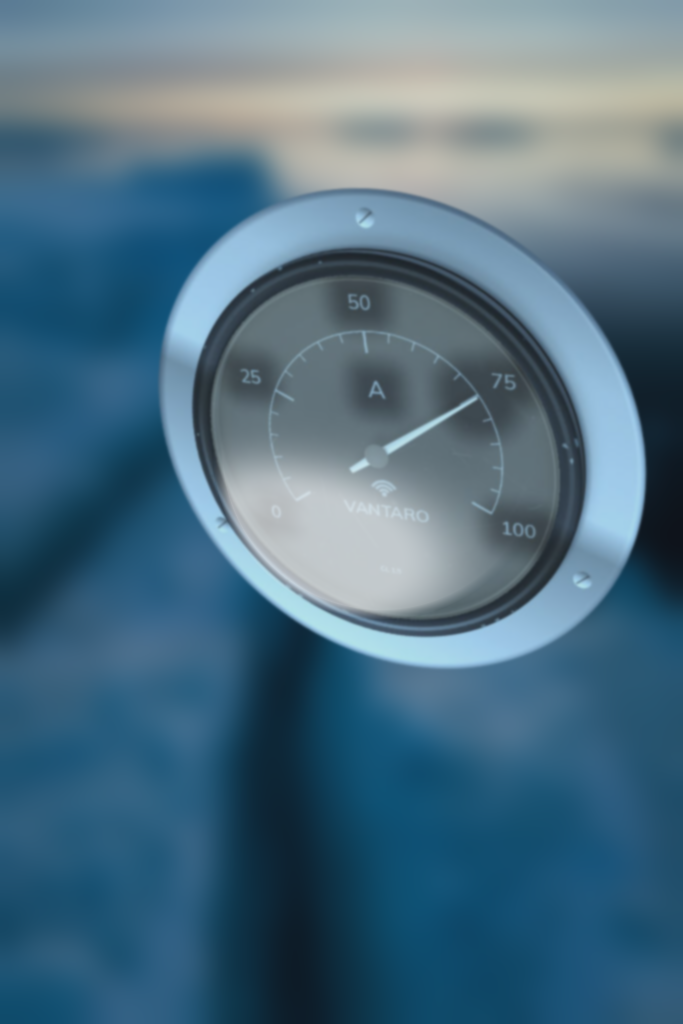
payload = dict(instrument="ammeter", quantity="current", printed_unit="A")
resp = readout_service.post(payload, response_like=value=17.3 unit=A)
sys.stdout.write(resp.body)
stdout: value=75 unit=A
